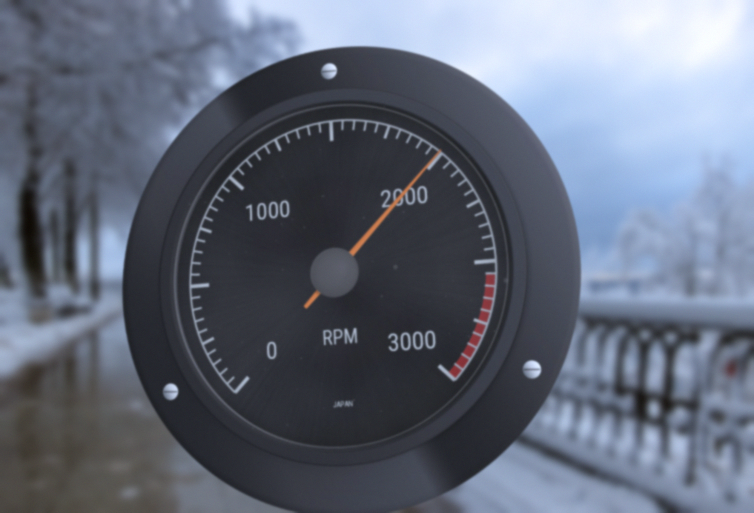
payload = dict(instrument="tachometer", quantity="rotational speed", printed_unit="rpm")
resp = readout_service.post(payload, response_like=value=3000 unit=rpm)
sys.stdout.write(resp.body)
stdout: value=2000 unit=rpm
